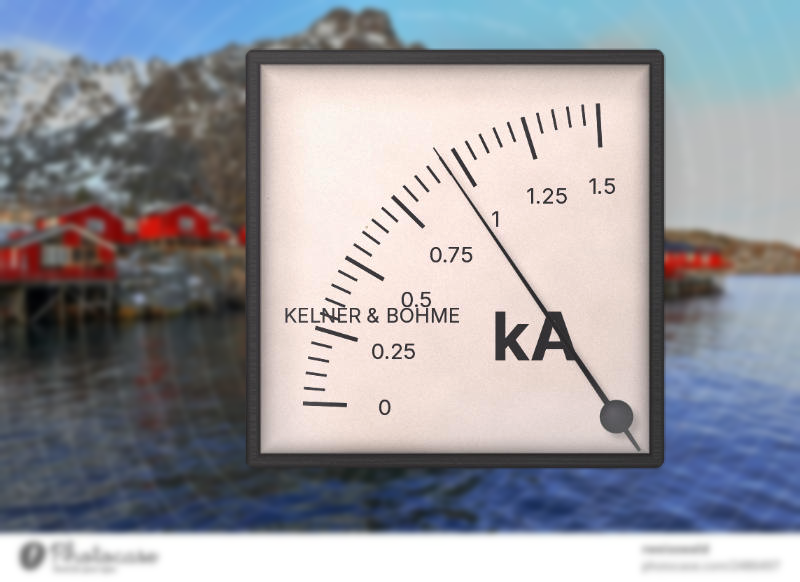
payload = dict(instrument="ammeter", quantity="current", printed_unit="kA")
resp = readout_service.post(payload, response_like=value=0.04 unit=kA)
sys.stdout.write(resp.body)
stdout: value=0.95 unit=kA
